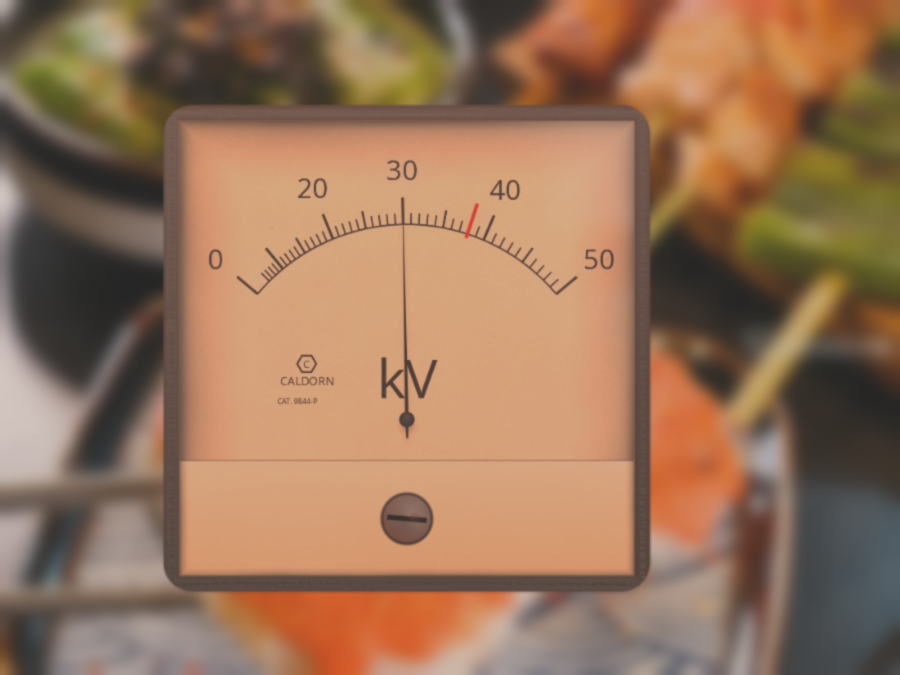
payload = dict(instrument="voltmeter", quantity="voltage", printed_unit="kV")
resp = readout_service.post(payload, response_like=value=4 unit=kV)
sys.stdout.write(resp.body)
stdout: value=30 unit=kV
